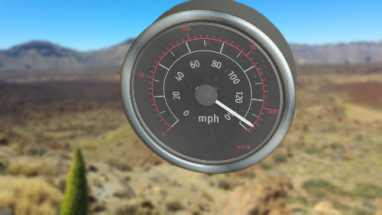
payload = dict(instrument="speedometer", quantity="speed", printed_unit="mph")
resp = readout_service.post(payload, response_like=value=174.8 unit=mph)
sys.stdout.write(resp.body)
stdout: value=135 unit=mph
